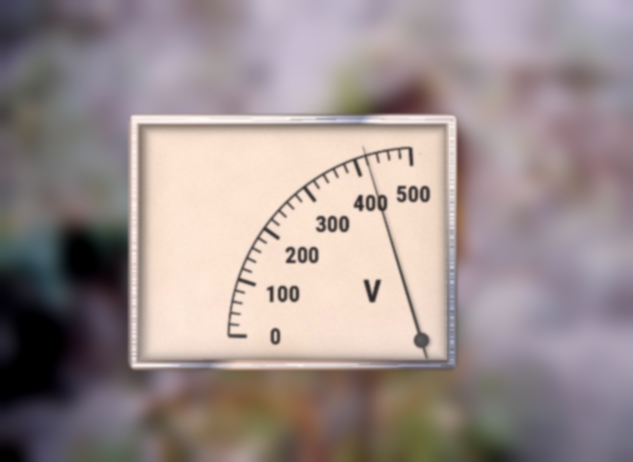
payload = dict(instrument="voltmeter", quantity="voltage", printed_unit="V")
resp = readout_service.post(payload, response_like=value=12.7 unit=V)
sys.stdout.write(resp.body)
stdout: value=420 unit=V
